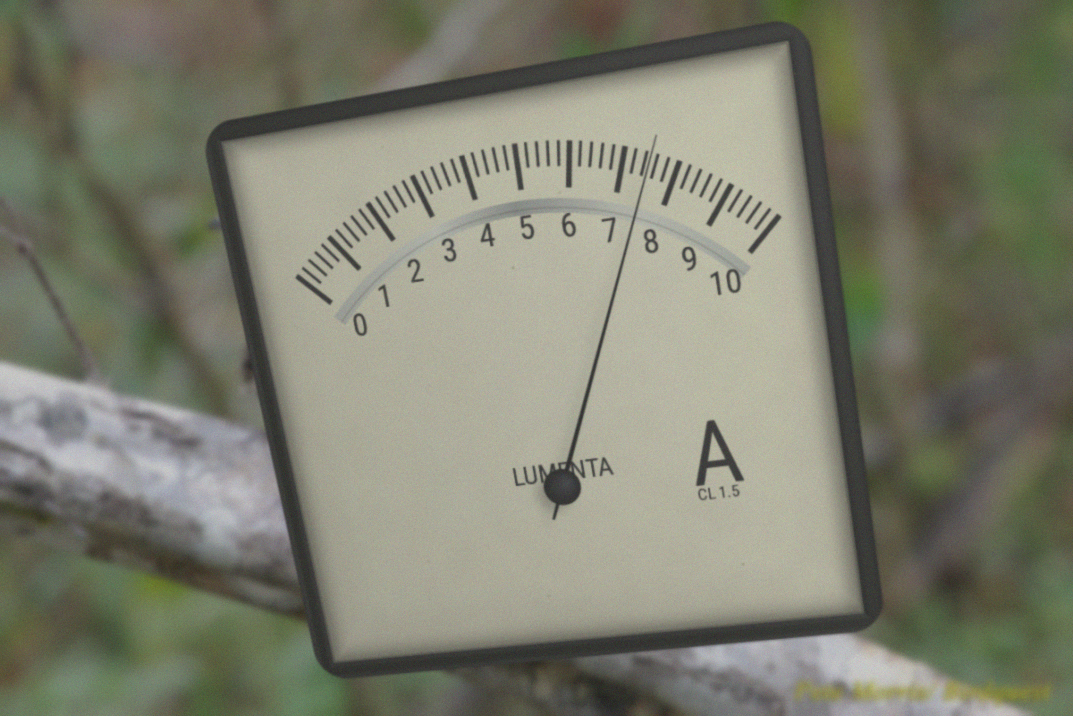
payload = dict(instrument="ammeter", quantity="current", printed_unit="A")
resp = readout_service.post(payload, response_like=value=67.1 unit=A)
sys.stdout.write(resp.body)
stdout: value=7.5 unit=A
